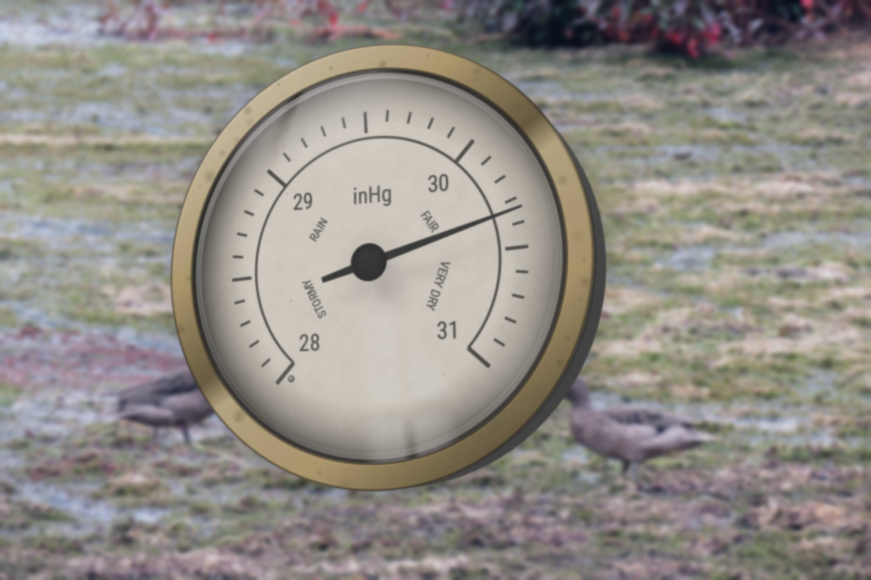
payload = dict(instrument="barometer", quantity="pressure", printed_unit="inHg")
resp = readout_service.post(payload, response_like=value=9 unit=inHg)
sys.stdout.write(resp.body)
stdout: value=30.35 unit=inHg
